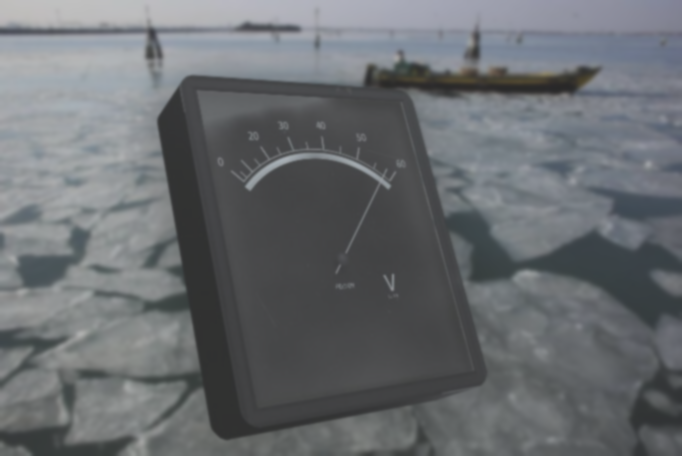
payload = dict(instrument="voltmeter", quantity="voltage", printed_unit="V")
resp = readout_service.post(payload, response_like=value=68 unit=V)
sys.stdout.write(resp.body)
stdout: value=57.5 unit=V
